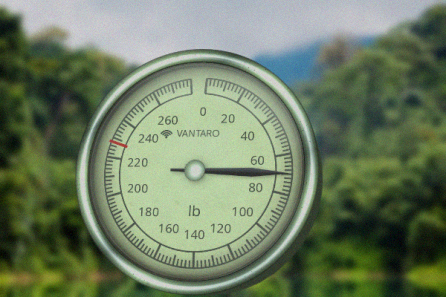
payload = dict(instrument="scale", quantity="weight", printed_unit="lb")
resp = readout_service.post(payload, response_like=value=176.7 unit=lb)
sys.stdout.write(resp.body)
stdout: value=70 unit=lb
